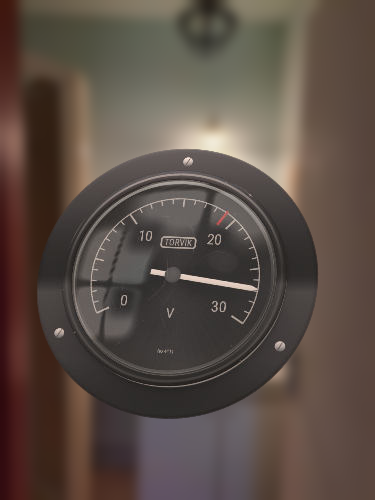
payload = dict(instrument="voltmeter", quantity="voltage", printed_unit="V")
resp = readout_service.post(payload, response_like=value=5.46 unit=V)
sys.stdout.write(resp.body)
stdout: value=27 unit=V
